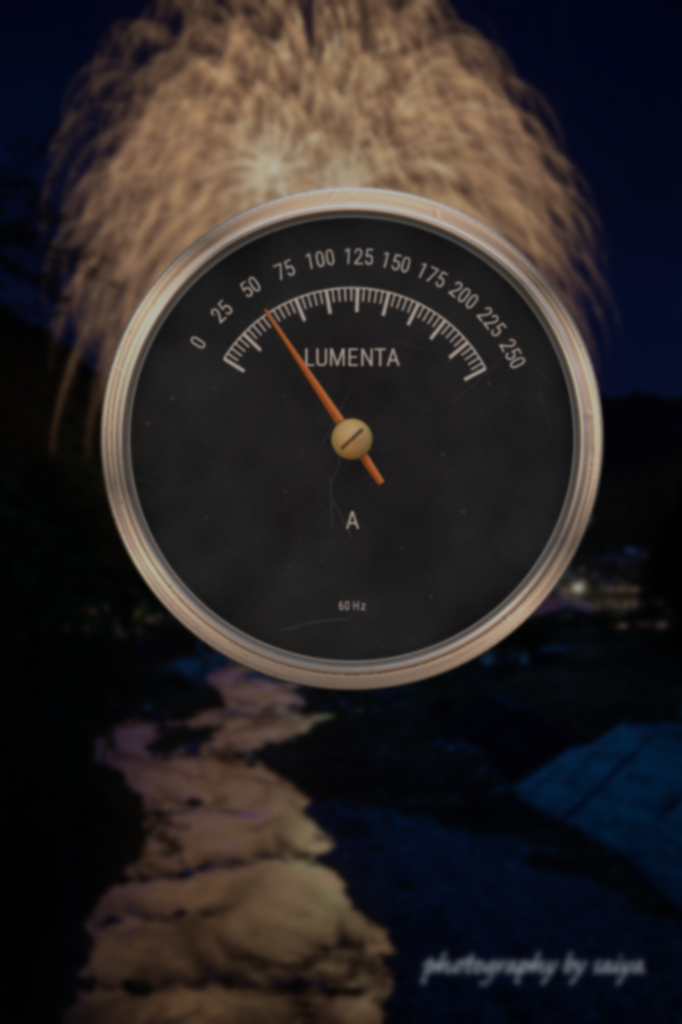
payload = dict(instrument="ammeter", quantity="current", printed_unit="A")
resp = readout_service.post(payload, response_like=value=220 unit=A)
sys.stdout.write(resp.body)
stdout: value=50 unit=A
